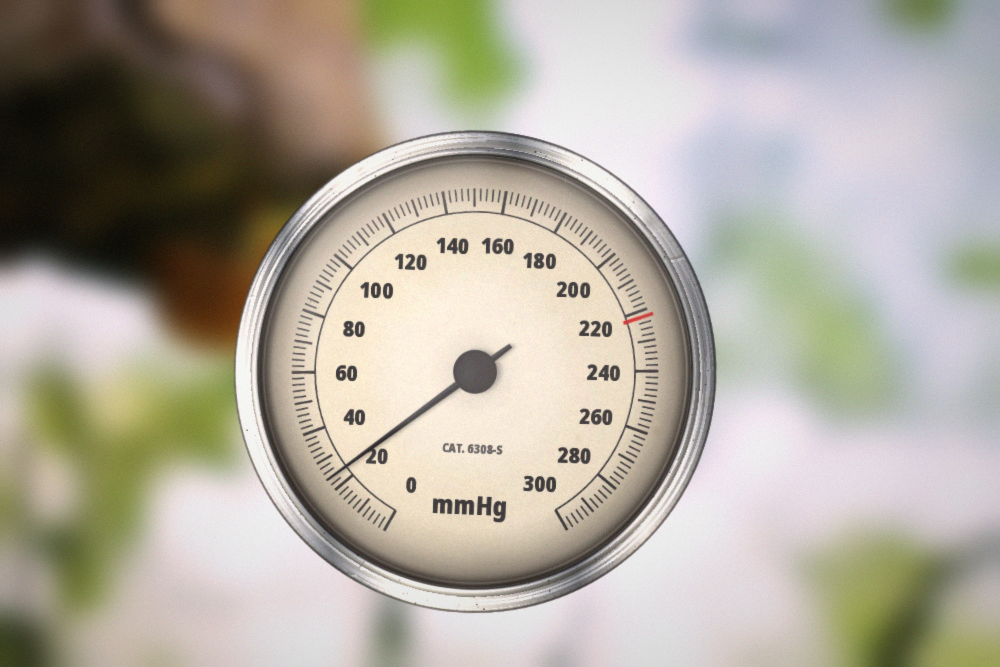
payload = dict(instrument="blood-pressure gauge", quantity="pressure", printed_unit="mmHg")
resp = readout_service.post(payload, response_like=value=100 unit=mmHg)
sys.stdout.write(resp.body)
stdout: value=24 unit=mmHg
